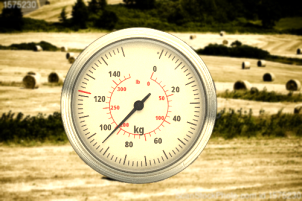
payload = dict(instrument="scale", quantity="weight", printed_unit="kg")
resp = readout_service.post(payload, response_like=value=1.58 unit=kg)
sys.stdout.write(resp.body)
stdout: value=94 unit=kg
